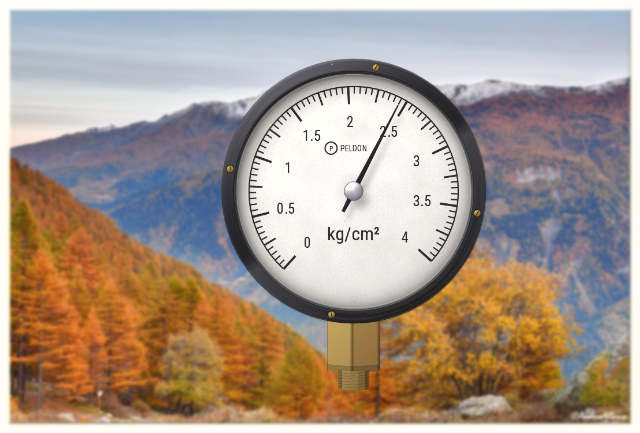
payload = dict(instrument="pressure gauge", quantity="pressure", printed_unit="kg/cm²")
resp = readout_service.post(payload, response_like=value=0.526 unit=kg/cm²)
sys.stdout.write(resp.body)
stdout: value=2.45 unit=kg/cm²
